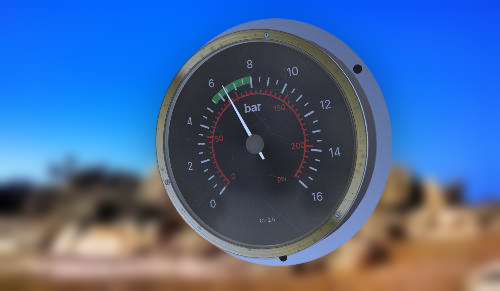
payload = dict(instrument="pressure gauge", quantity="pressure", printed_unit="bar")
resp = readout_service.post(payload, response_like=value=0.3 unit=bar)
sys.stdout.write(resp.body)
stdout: value=6.5 unit=bar
